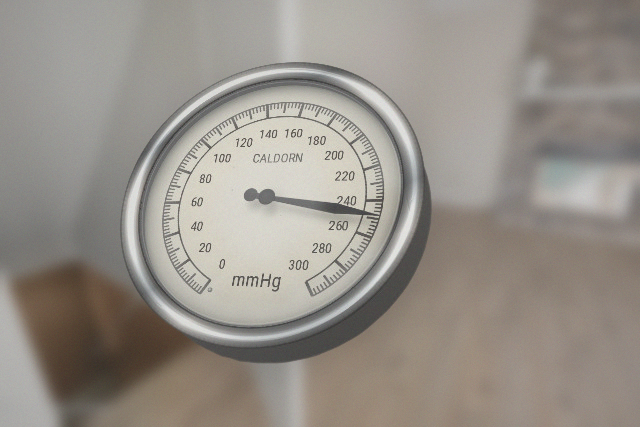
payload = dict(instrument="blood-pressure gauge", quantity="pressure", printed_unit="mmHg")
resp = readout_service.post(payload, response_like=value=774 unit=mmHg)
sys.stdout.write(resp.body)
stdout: value=250 unit=mmHg
